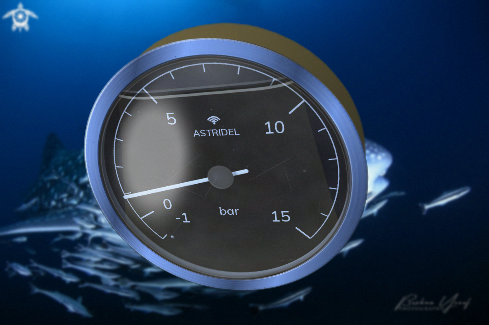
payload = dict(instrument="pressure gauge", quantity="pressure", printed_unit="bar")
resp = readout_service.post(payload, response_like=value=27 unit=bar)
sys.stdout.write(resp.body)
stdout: value=1 unit=bar
